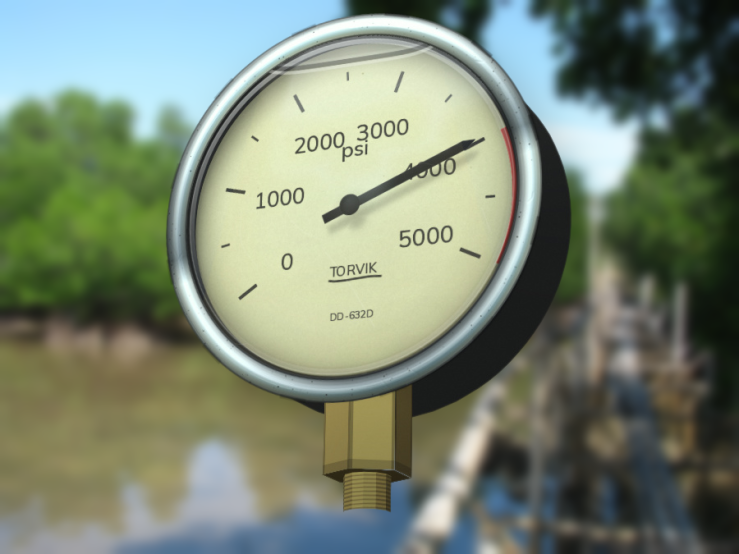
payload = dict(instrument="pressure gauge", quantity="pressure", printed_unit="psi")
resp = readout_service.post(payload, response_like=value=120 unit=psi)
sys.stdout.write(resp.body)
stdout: value=4000 unit=psi
